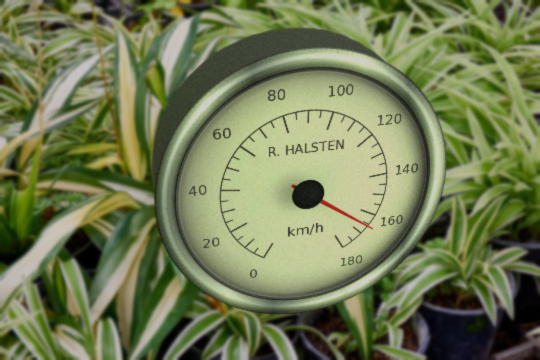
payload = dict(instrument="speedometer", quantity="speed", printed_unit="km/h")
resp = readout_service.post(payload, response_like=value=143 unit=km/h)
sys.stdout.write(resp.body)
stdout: value=165 unit=km/h
